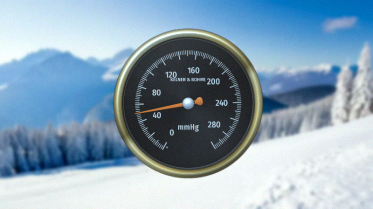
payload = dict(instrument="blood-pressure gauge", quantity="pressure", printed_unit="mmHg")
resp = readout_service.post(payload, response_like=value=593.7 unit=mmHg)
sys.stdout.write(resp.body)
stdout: value=50 unit=mmHg
